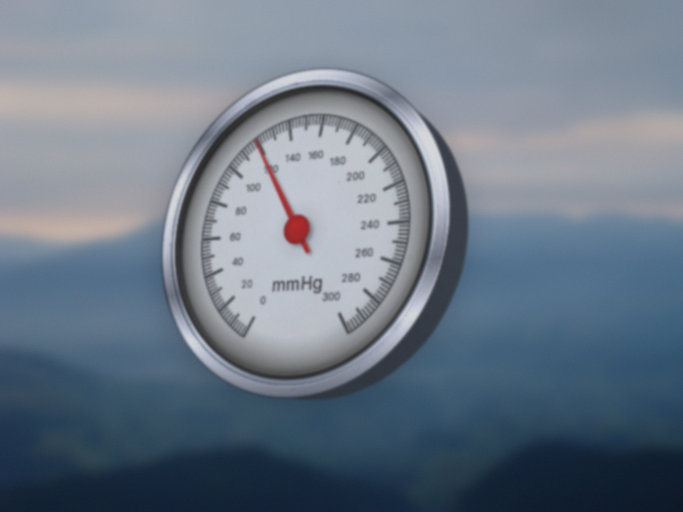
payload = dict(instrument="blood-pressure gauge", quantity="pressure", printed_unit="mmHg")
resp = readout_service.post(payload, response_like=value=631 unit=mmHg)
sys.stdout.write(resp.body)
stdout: value=120 unit=mmHg
